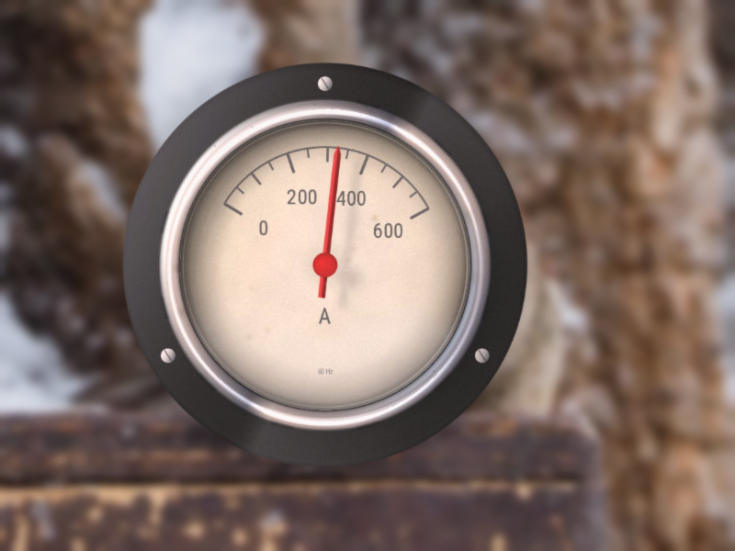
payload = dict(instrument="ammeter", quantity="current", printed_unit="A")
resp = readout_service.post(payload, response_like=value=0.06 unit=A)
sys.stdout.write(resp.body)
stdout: value=325 unit=A
